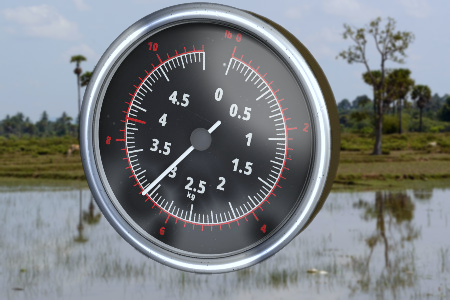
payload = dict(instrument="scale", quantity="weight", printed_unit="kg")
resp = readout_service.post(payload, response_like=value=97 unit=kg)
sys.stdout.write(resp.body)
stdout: value=3.05 unit=kg
